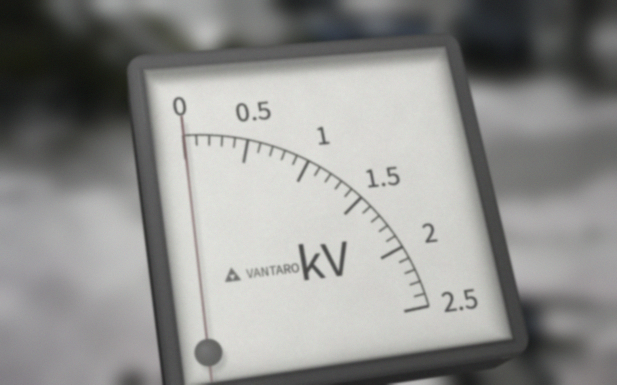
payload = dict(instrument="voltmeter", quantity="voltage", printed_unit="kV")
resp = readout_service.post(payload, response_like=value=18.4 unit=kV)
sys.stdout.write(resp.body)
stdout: value=0 unit=kV
